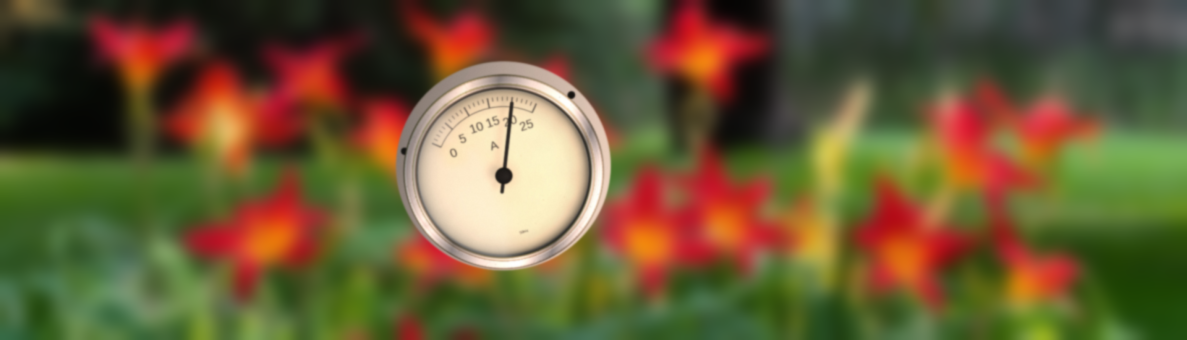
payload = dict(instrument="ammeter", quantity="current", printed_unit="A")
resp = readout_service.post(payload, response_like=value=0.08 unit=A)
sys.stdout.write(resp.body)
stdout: value=20 unit=A
